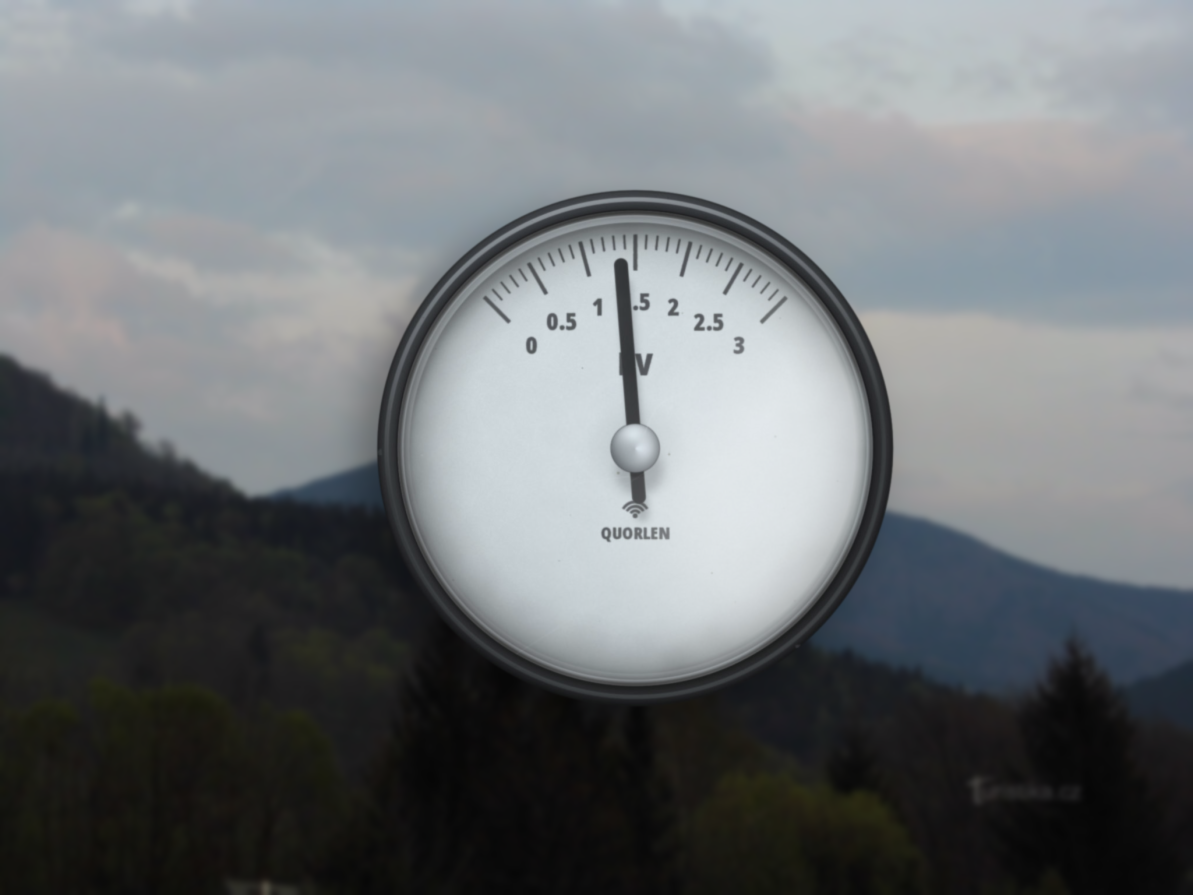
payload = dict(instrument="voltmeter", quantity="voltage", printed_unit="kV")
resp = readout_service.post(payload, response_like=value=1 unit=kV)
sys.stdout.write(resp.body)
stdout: value=1.35 unit=kV
